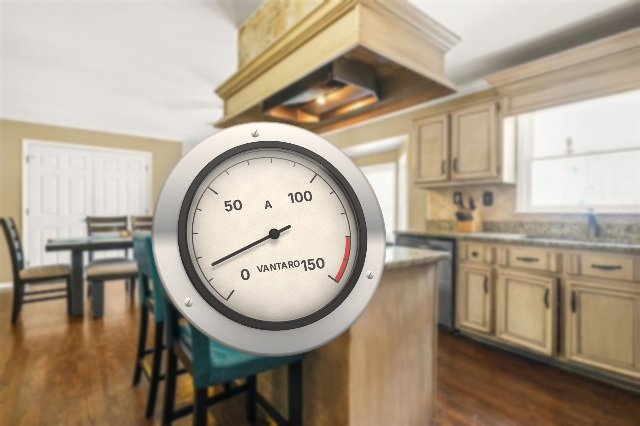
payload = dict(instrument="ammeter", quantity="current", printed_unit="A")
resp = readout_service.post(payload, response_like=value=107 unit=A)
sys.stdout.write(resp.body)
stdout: value=15 unit=A
